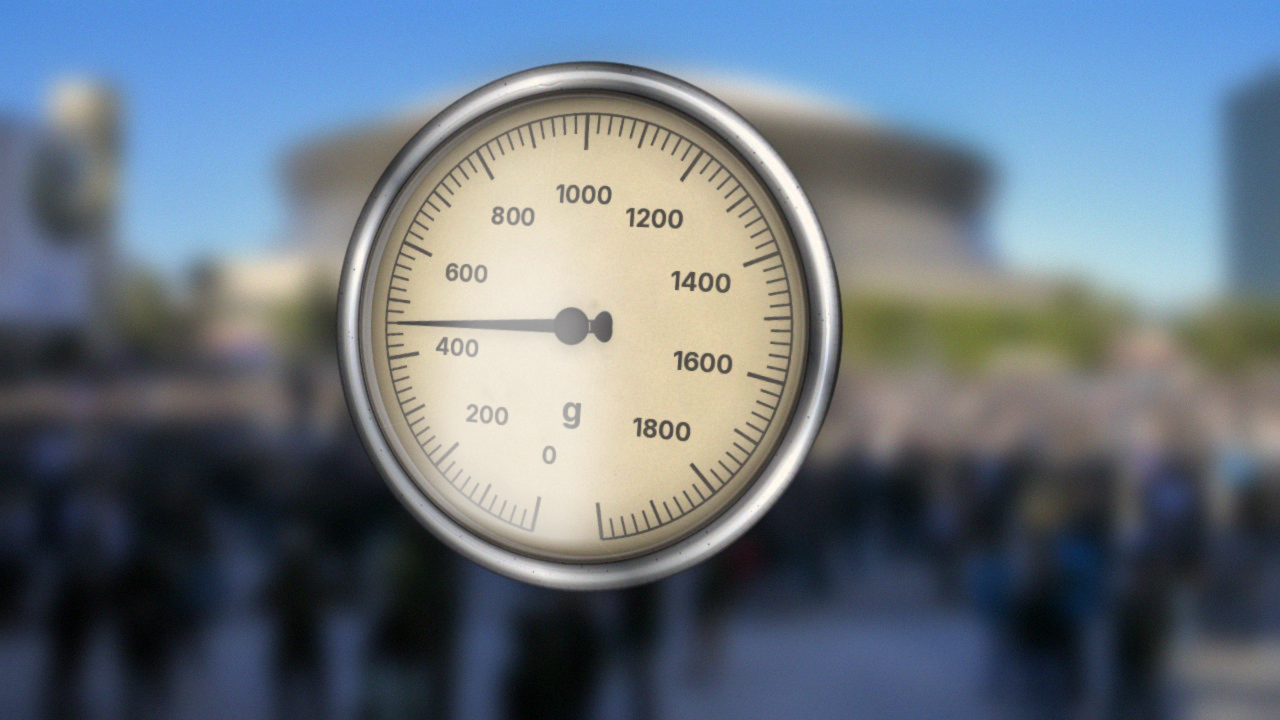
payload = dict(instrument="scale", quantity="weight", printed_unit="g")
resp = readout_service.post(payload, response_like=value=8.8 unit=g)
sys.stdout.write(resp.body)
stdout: value=460 unit=g
